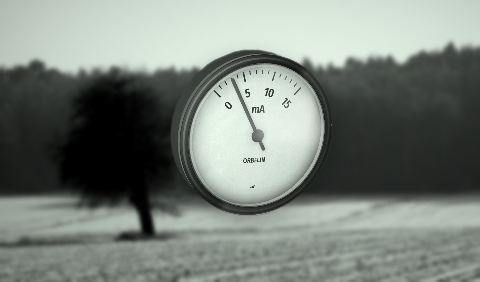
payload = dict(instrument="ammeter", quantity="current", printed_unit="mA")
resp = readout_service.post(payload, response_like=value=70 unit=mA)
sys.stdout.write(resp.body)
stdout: value=3 unit=mA
